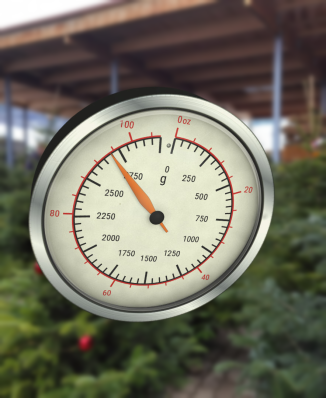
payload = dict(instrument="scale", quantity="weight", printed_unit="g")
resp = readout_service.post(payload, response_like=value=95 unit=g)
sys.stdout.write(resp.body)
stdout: value=2700 unit=g
